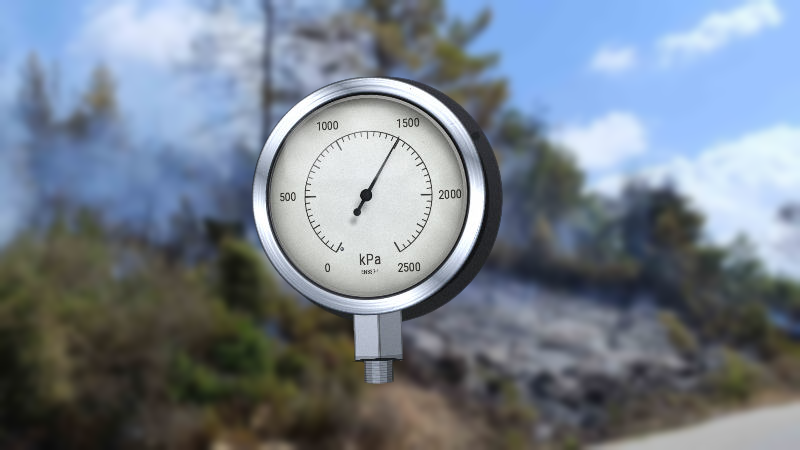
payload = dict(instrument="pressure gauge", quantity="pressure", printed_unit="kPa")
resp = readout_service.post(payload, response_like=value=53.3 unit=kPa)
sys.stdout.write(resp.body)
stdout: value=1500 unit=kPa
